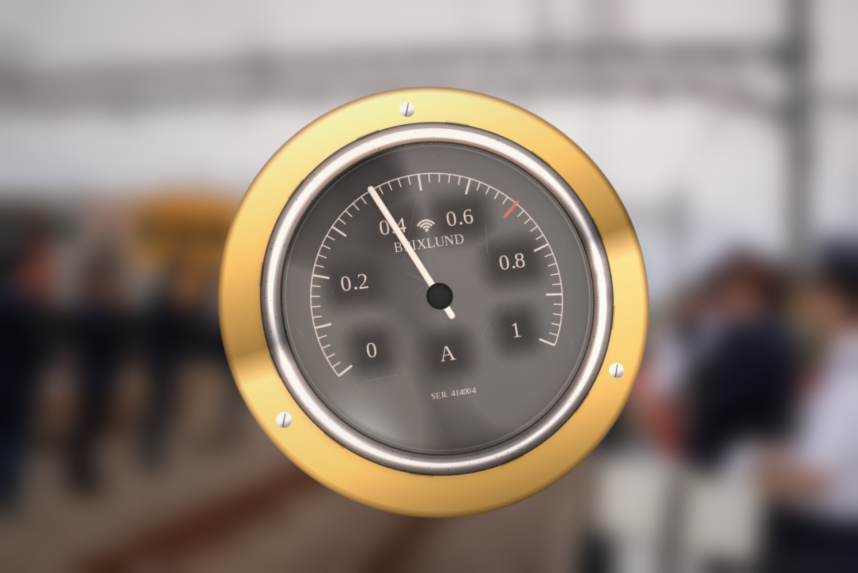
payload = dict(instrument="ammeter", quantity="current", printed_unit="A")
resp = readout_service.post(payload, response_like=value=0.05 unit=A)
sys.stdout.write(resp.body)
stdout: value=0.4 unit=A
